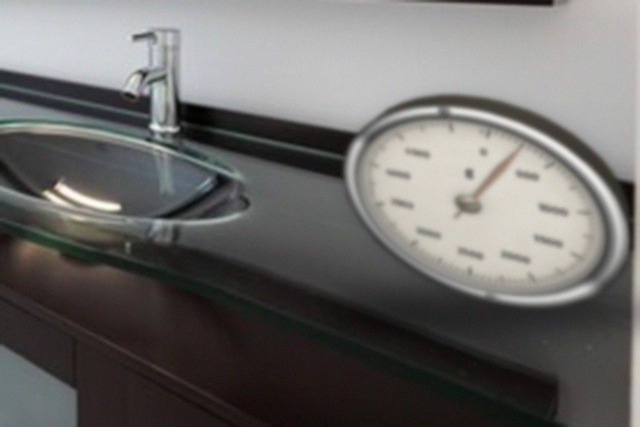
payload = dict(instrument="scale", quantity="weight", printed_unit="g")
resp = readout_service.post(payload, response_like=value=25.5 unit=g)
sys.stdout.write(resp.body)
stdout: value=250 unit=g
